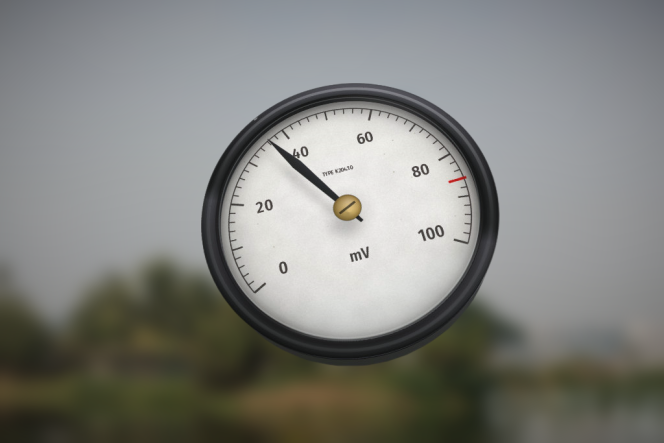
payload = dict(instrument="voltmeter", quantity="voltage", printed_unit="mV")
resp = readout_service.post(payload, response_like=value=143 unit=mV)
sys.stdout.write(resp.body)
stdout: value=36 unit=mV
